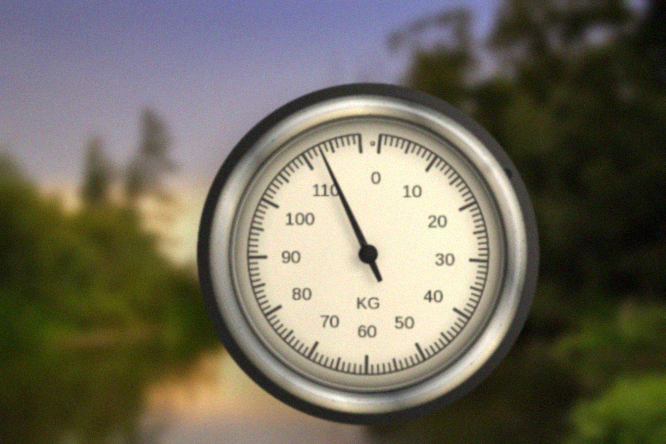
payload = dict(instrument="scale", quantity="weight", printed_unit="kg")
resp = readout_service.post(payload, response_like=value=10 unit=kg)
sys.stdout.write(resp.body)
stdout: value=113 unit=kg
